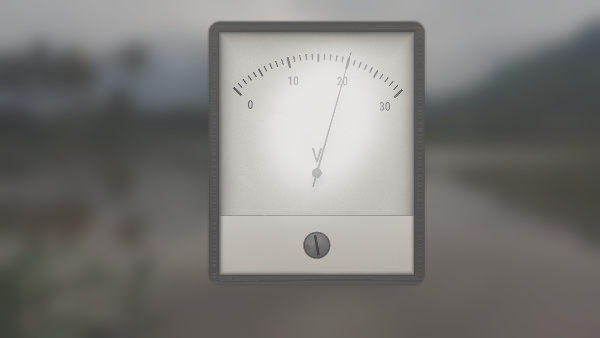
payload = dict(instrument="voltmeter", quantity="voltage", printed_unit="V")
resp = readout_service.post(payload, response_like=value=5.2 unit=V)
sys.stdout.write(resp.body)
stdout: value=20 unit=V
